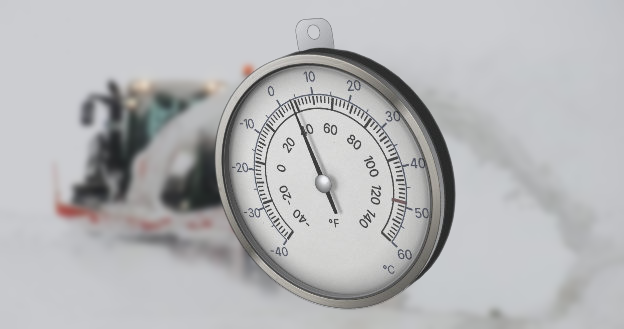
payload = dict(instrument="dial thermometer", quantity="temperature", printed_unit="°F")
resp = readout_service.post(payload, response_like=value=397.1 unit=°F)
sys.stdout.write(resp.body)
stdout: value=40 unit=°F
